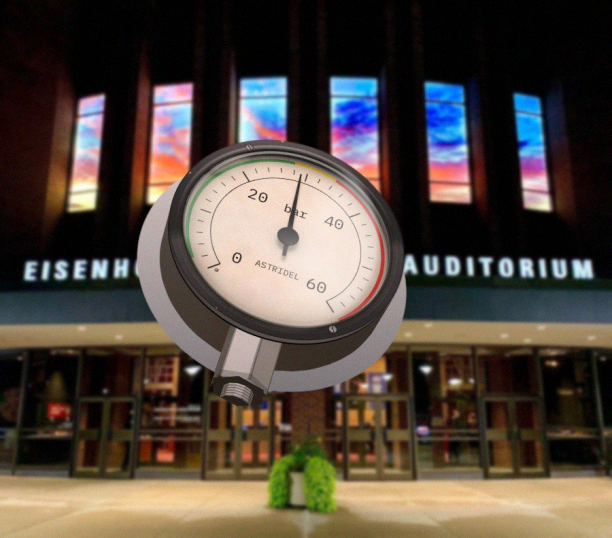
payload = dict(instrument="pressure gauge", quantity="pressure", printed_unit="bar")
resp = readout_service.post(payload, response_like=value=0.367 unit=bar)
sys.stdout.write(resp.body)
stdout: value=29 unit=bar
